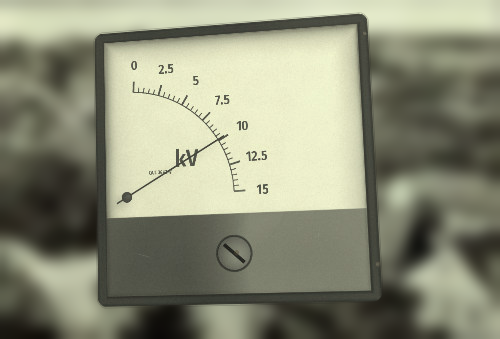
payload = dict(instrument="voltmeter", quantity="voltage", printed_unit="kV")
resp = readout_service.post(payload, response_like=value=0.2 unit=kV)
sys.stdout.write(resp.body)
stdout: value=10 unit=kV
